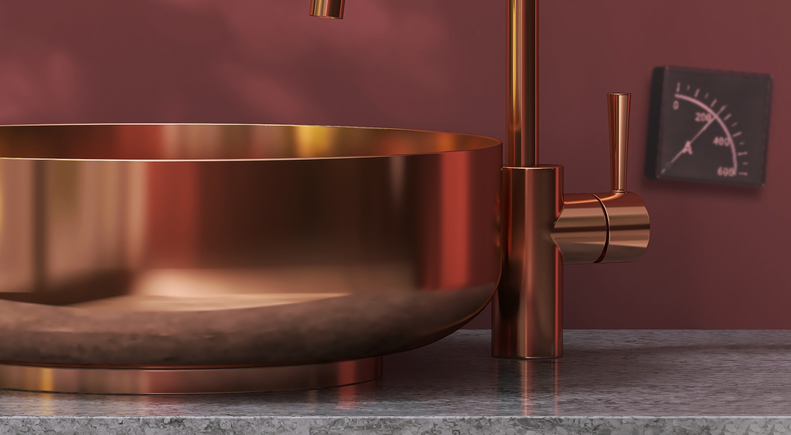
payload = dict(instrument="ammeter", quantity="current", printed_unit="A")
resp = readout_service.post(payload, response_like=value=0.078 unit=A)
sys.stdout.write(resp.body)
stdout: value=250 unit=A
